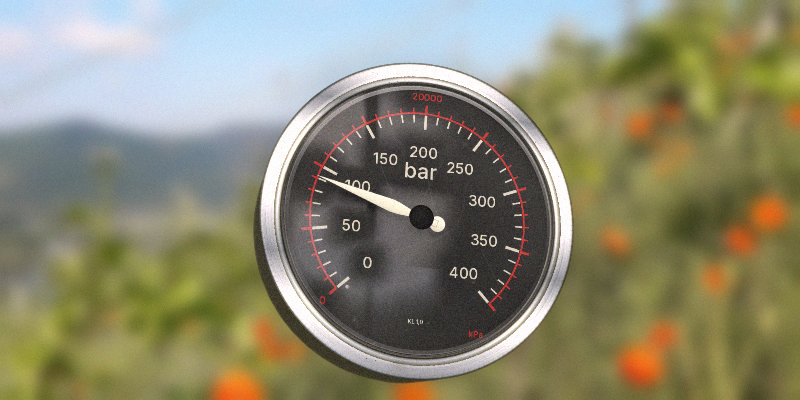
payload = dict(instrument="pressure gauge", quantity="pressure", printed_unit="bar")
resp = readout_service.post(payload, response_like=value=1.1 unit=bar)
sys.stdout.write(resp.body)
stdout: value=90 unit=bar
